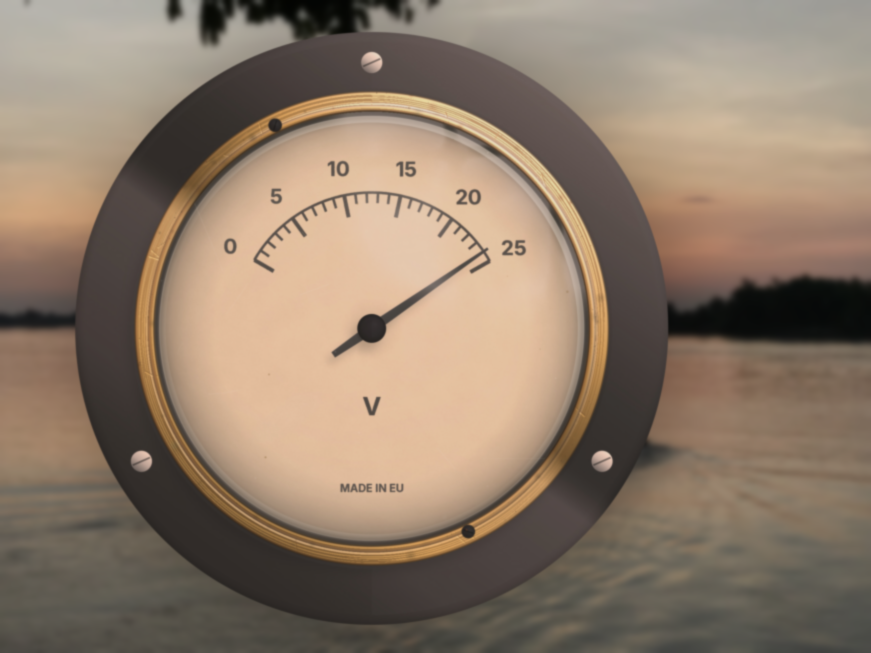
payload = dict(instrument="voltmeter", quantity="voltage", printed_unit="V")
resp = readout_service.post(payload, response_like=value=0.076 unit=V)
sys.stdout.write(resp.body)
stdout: value=24 unit=V
